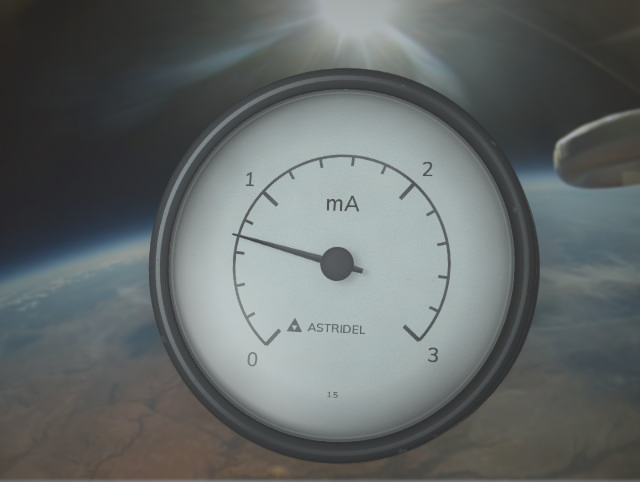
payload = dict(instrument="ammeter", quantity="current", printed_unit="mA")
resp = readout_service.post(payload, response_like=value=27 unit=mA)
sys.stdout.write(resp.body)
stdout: value=0.7 unit=mA
